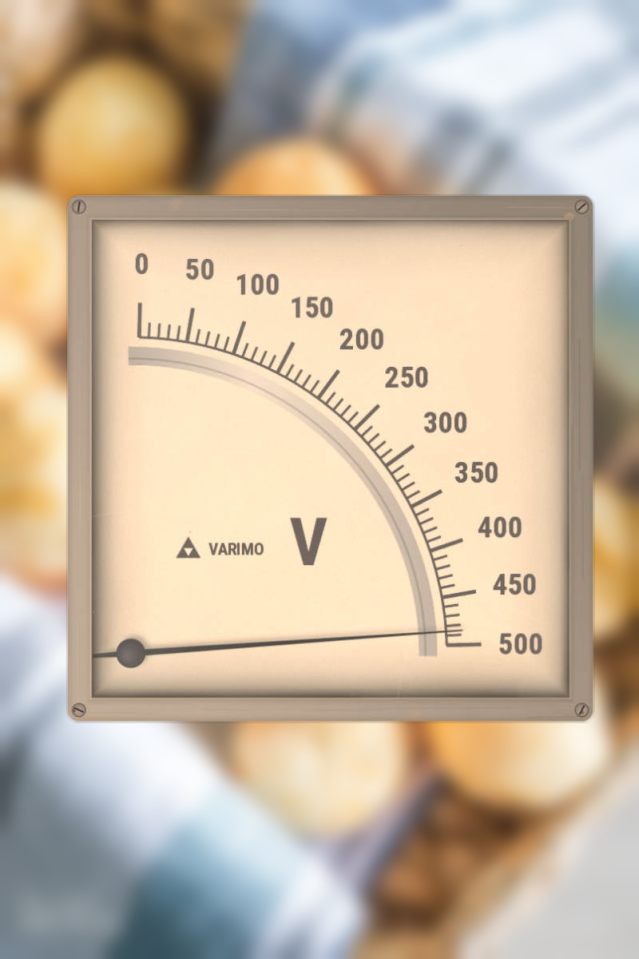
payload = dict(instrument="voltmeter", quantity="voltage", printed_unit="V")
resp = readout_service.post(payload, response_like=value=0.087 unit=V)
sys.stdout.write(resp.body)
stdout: value=485 unit=V
